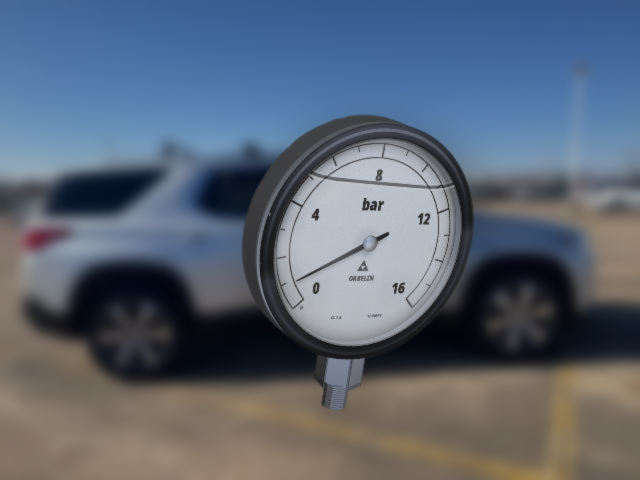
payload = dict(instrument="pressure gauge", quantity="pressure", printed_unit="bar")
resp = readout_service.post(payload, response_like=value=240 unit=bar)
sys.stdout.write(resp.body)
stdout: value=1 unit=bar
